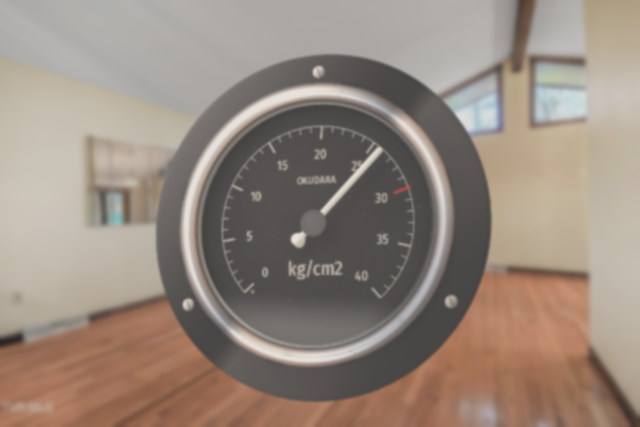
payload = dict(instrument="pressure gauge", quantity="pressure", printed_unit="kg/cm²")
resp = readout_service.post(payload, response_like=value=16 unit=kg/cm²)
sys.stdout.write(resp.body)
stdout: value=26 unit=kg/cm²
